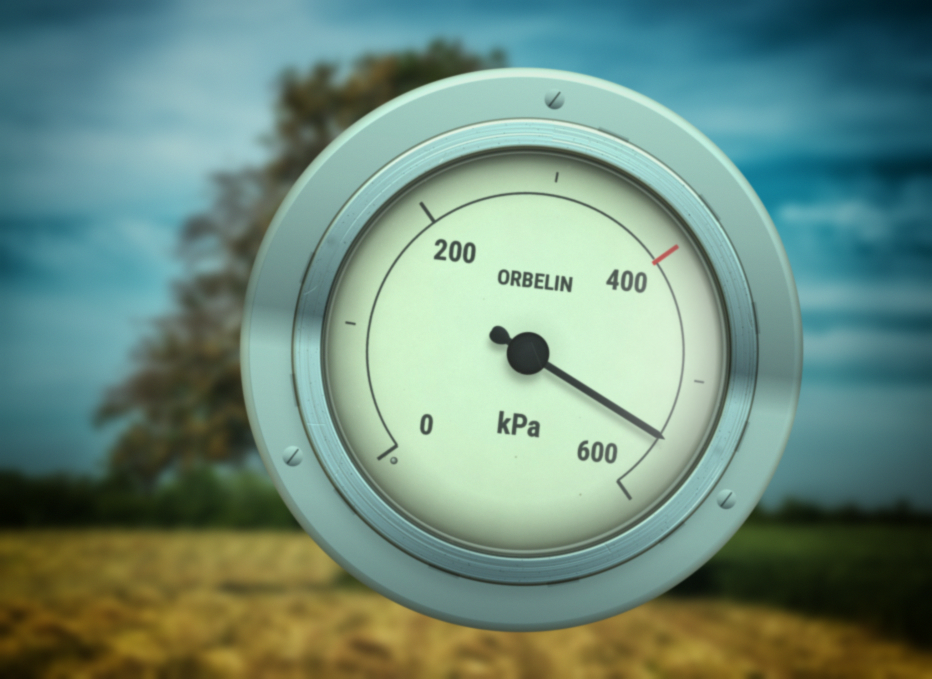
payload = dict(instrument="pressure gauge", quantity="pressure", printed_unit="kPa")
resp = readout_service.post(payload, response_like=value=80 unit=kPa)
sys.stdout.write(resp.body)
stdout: value=550 unit=kPa
